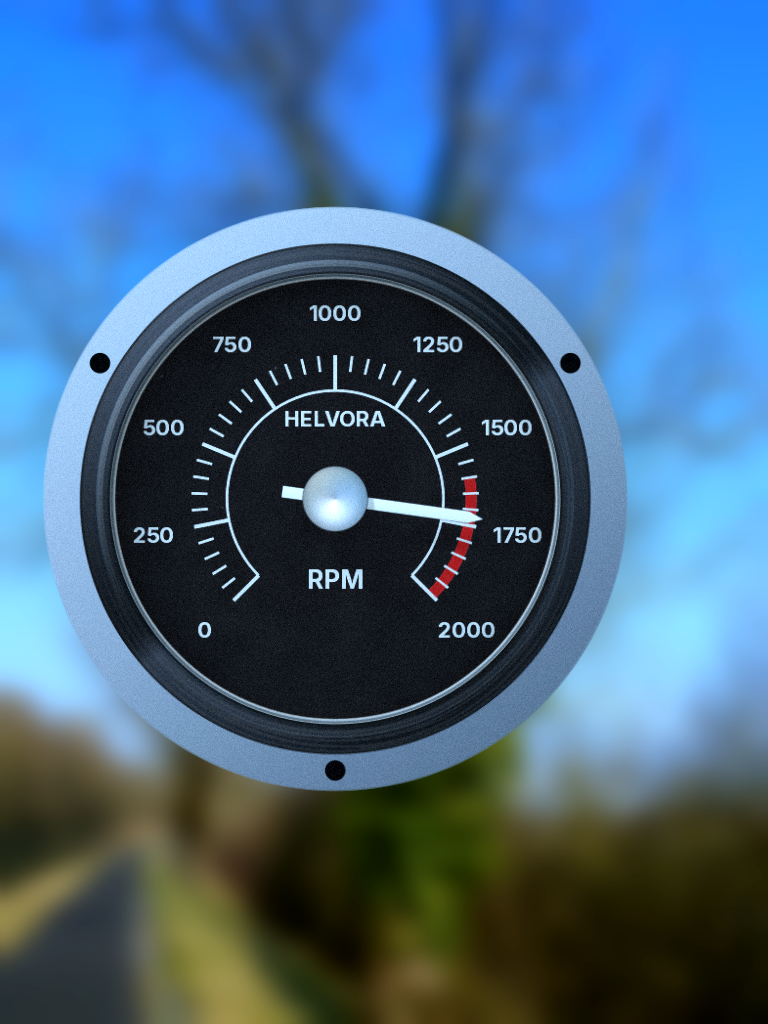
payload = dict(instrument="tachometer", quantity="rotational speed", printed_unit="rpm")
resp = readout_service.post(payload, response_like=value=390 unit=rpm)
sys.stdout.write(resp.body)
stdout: value=1725 unit=rpm
